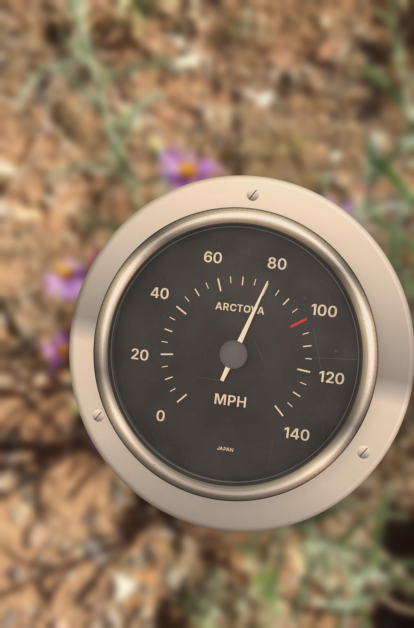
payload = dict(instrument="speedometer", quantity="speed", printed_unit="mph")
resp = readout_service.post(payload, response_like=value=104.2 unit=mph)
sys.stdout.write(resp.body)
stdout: value=80 unit=mph
